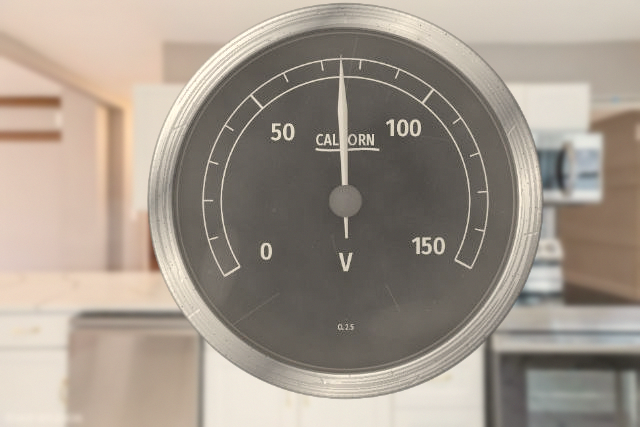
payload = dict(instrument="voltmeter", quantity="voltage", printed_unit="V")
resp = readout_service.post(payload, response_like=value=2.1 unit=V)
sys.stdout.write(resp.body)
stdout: value=75 unit=V
